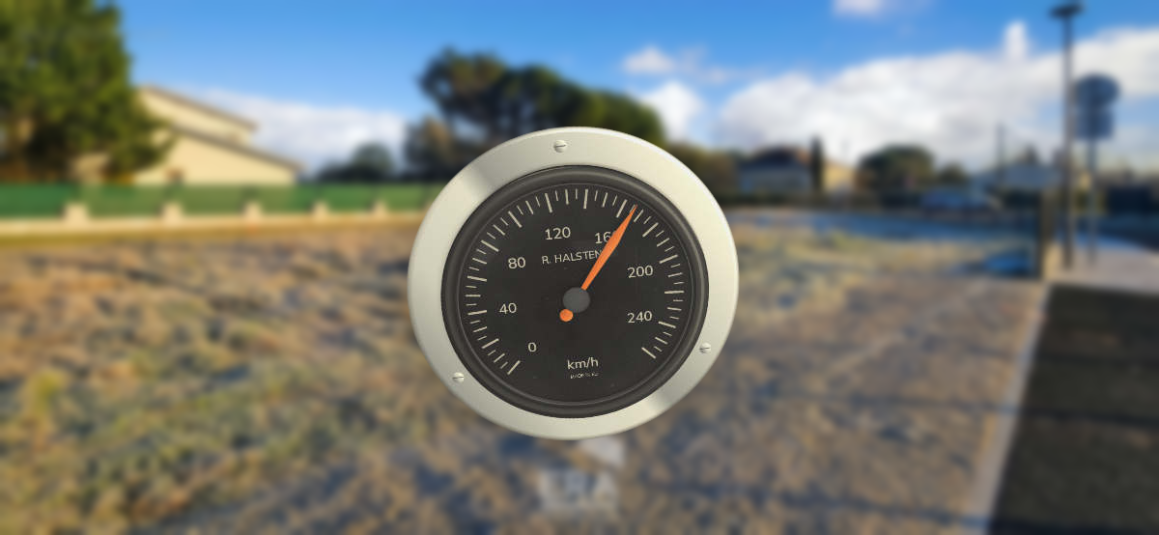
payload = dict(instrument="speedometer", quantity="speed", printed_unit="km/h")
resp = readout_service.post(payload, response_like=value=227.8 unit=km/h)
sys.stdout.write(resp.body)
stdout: value=165 unit=km/h
